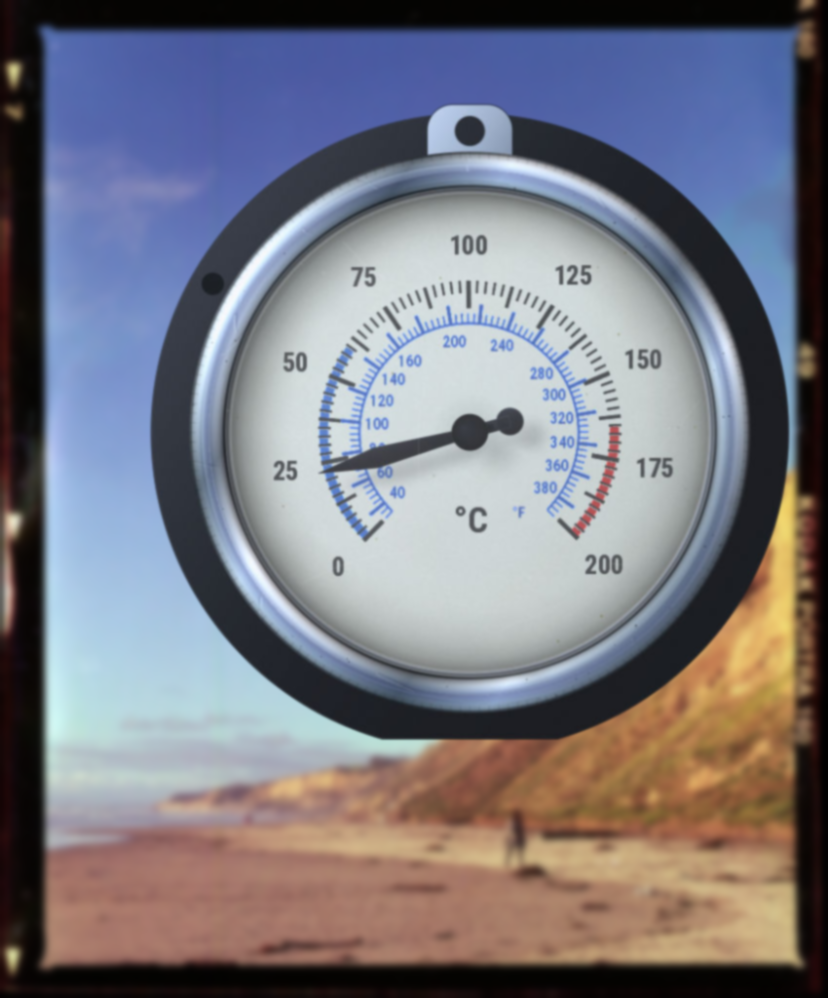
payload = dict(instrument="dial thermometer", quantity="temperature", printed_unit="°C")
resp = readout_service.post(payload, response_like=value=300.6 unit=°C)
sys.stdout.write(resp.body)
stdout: value=22.5 unit=°C
